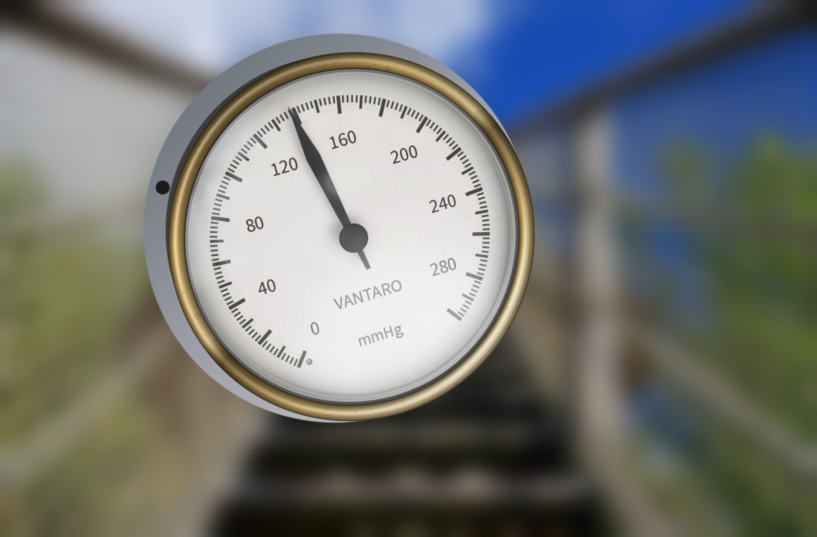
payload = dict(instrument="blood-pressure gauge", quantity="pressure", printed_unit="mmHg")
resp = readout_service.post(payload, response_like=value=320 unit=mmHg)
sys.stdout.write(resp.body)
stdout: value=138 unit=mmHg
